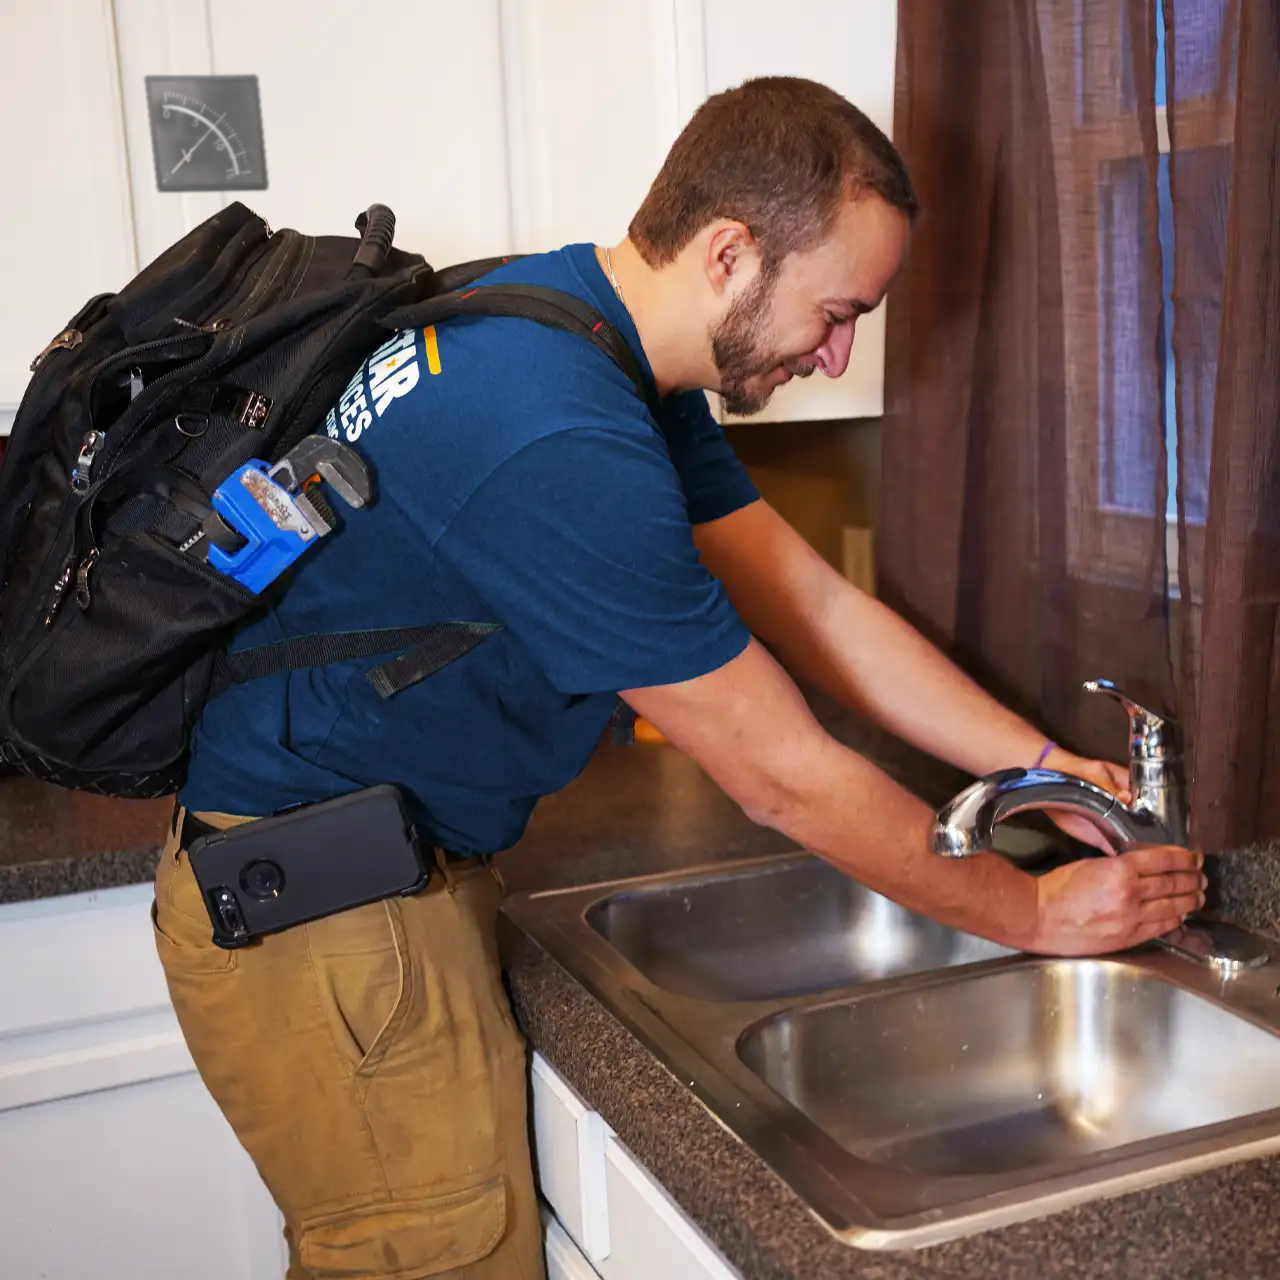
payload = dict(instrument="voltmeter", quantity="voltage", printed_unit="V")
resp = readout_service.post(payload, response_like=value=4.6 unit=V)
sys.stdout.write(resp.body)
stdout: value=7.5 unit=V
